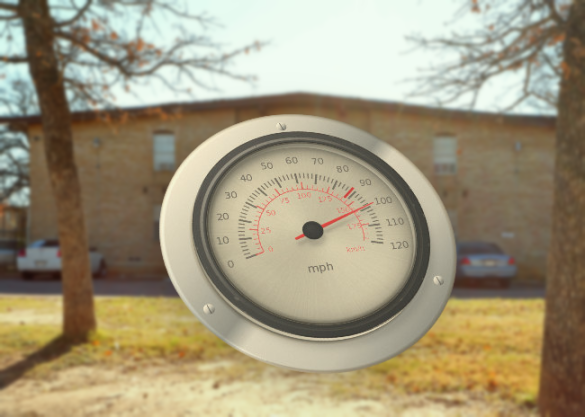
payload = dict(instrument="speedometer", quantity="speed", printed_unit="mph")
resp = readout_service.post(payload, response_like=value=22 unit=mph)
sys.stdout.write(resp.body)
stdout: value=100 unit=mph
